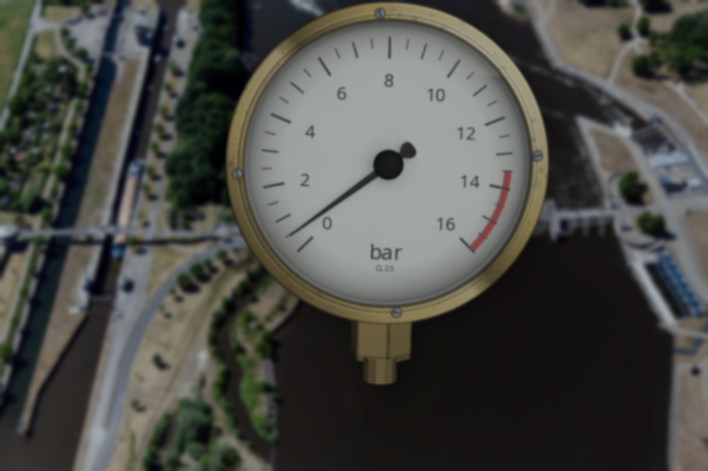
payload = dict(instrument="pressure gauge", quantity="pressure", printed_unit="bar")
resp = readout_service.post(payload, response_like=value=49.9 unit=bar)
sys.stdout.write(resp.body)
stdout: value=0.5 unit=bar
